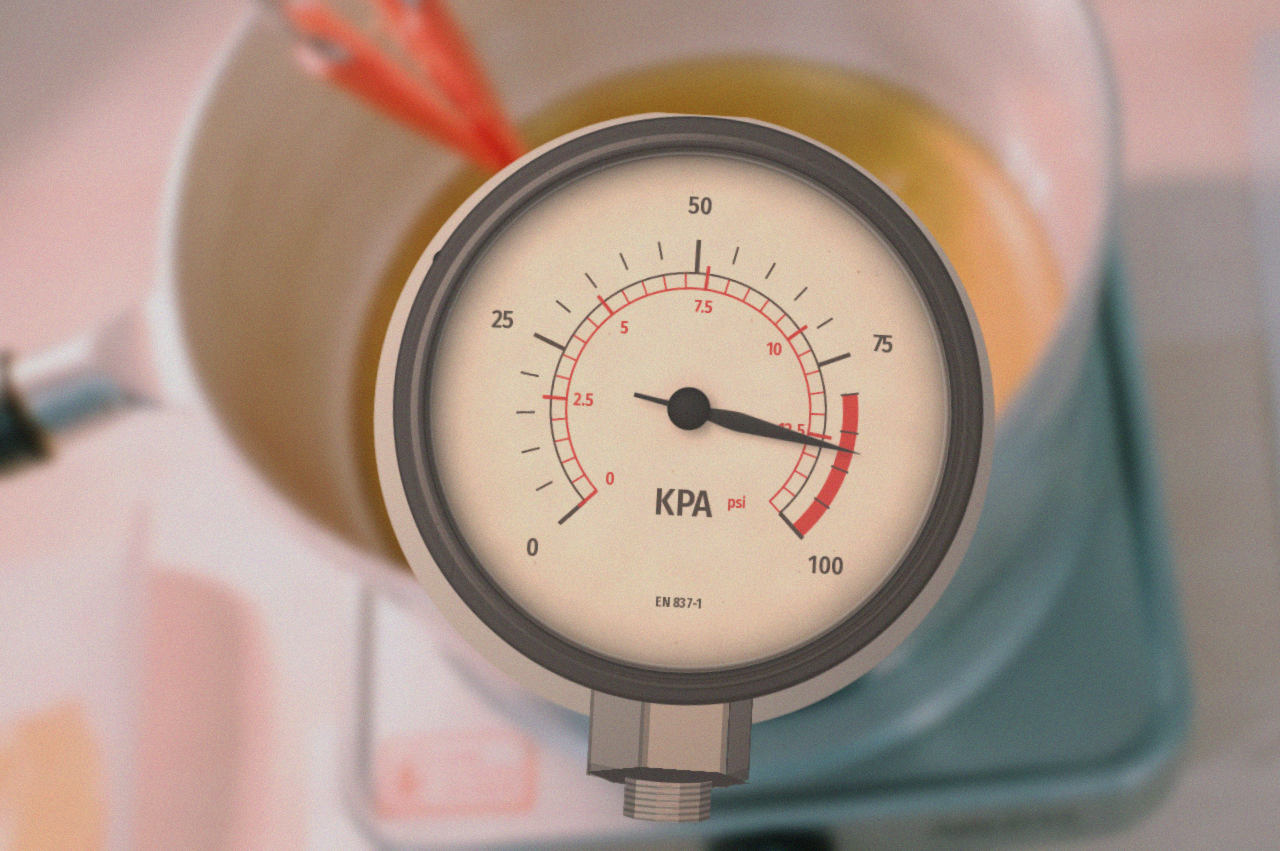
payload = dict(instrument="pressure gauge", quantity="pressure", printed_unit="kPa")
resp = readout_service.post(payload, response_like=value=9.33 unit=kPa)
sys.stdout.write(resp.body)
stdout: value=87.5 unit=kPa
